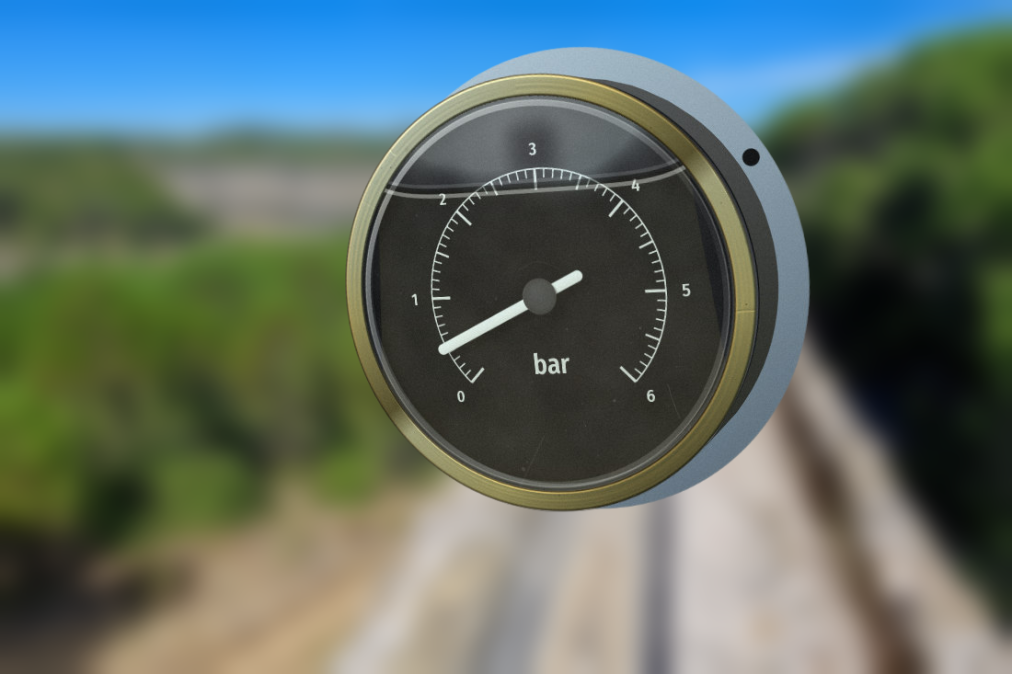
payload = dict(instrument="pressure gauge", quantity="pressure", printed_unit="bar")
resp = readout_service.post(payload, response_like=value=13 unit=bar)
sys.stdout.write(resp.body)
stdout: value=0.45 unit=bar
